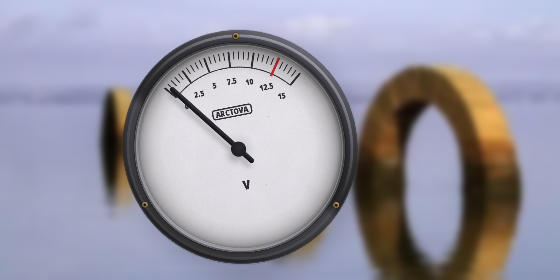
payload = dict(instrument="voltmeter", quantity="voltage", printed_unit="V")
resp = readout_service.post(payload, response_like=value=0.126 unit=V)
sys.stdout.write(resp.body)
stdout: value=0.5 unit=V
